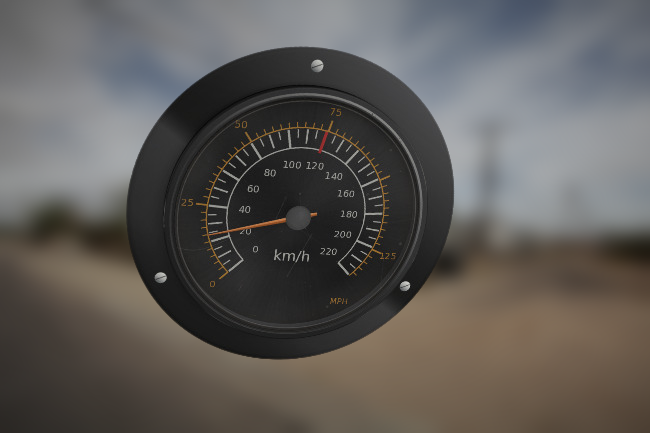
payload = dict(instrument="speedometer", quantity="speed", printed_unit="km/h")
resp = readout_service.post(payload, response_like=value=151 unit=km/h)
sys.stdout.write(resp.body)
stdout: value=25 unit=km/h
